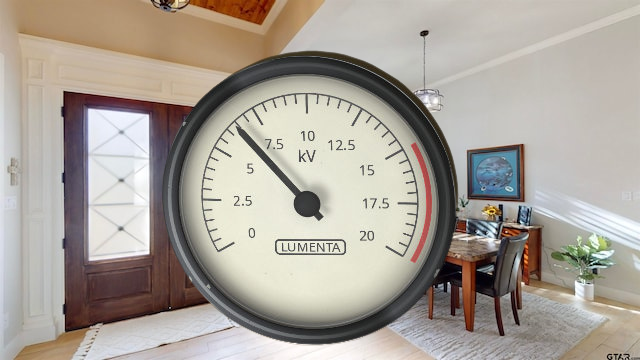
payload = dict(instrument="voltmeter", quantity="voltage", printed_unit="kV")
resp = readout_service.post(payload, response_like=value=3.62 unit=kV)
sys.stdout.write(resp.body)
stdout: value=6.5 unit=kV
